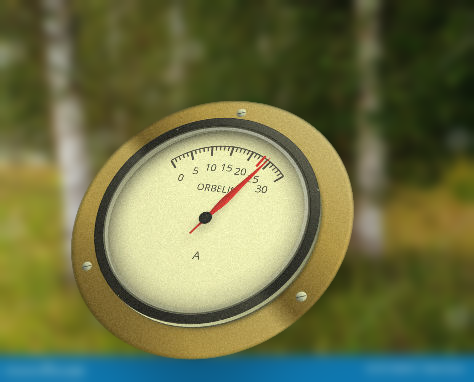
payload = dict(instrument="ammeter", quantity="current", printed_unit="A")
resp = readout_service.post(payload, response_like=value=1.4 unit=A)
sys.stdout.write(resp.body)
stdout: value=25 unit=A
